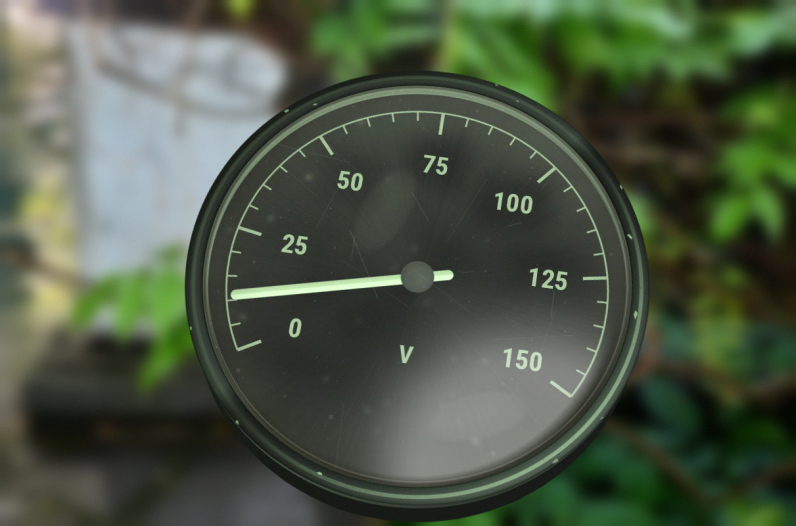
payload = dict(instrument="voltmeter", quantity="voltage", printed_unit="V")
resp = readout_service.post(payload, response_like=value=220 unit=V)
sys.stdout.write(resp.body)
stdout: value=10 unit=V
